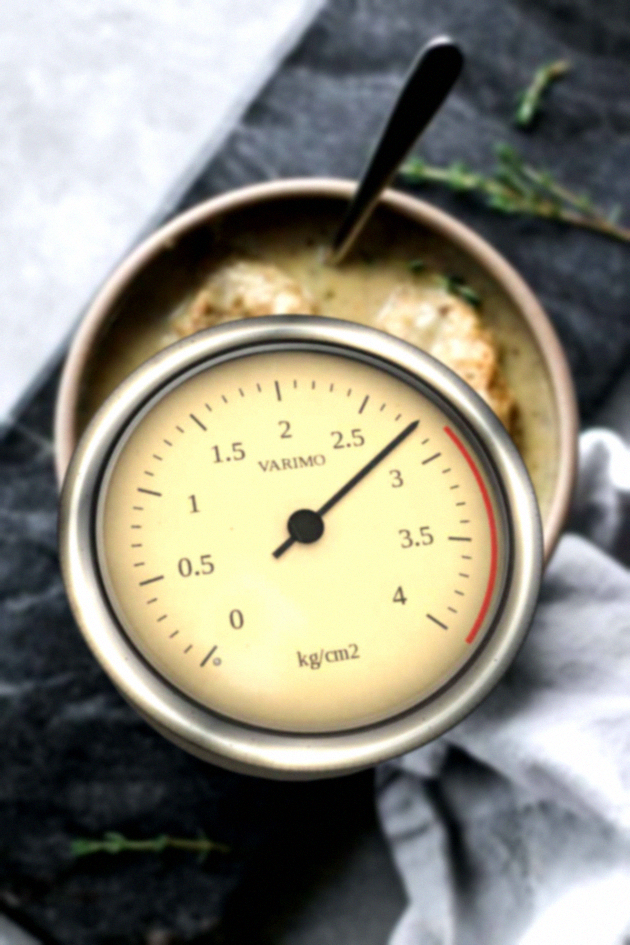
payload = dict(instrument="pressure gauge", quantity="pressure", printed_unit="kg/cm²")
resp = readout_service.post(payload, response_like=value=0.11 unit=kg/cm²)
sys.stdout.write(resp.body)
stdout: value=2.8 unit=kg/cm²
